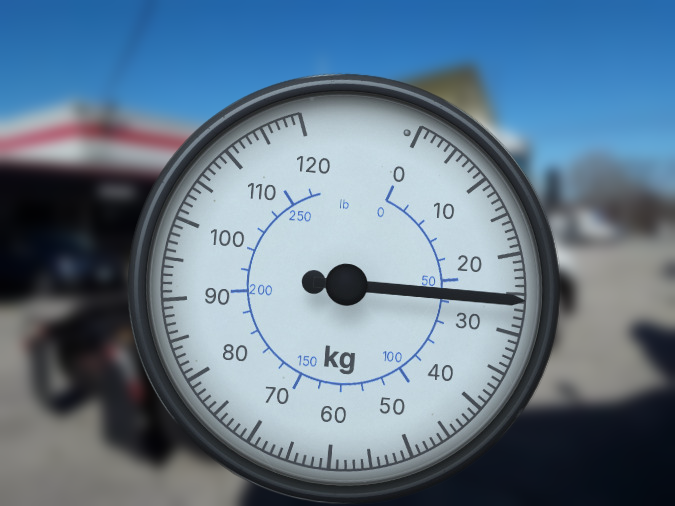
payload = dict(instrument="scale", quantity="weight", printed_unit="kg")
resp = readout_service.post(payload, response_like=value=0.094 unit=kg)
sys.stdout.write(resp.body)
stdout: value=26 unit=kg
